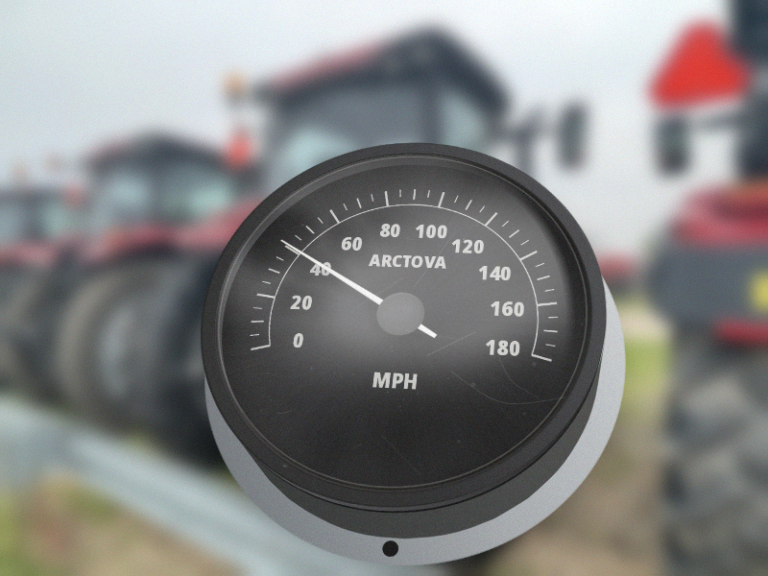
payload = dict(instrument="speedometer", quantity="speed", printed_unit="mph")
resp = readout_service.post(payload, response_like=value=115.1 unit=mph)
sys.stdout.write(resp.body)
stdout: value=40 unit=mph
